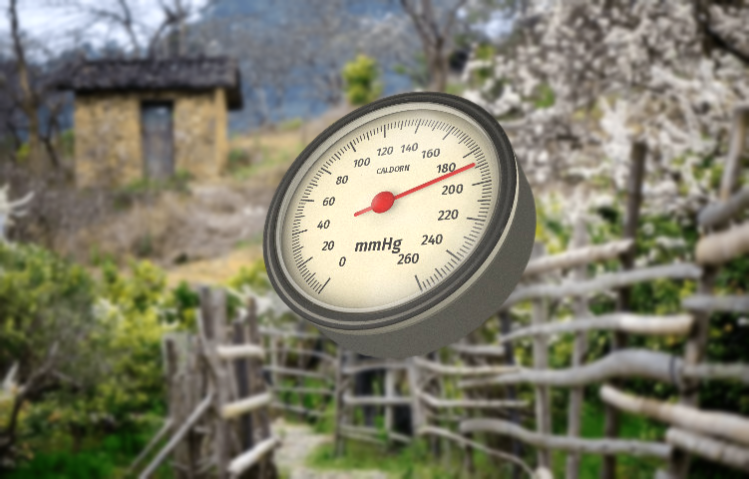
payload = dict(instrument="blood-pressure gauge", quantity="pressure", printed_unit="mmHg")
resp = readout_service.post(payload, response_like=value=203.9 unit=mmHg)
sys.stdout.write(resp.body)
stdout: value=190 unit=mmHg
